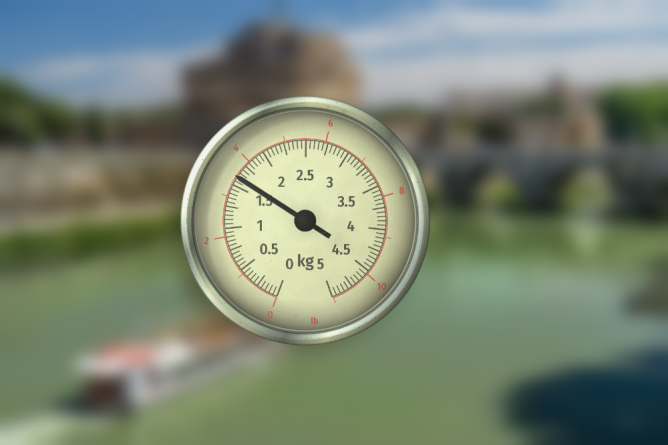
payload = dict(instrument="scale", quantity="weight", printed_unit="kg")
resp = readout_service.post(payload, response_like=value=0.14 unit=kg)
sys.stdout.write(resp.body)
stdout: value=1.6 unit=kg
